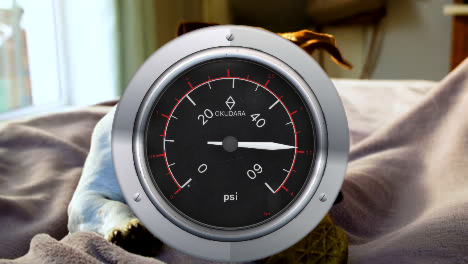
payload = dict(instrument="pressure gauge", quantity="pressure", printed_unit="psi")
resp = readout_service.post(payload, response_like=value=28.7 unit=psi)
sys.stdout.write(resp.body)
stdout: value=50 unit=psi
